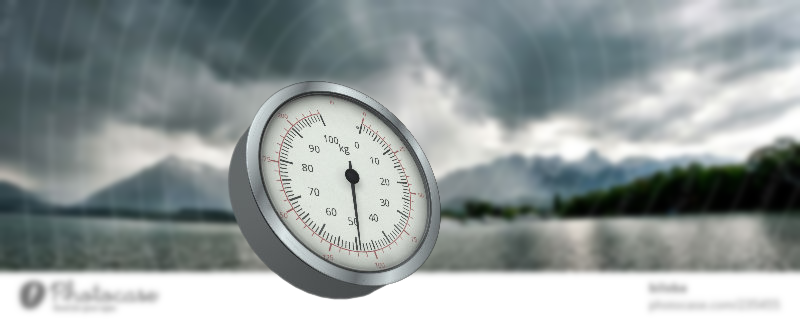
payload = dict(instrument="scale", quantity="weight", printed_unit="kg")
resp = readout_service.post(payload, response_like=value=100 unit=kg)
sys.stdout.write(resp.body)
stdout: value=50 unit=kg
